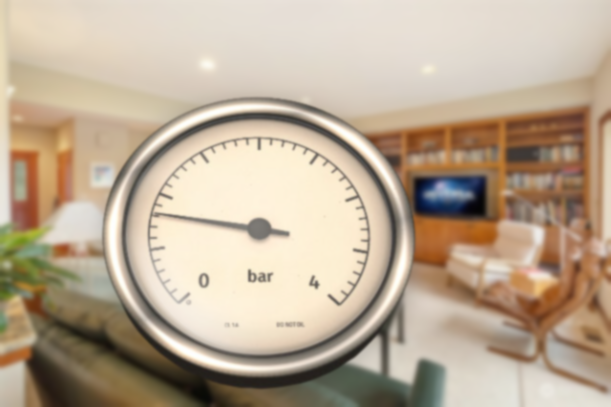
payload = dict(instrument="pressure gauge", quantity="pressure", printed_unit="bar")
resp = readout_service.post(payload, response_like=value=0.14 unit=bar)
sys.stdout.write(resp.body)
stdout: value=0.8 unit=bar
